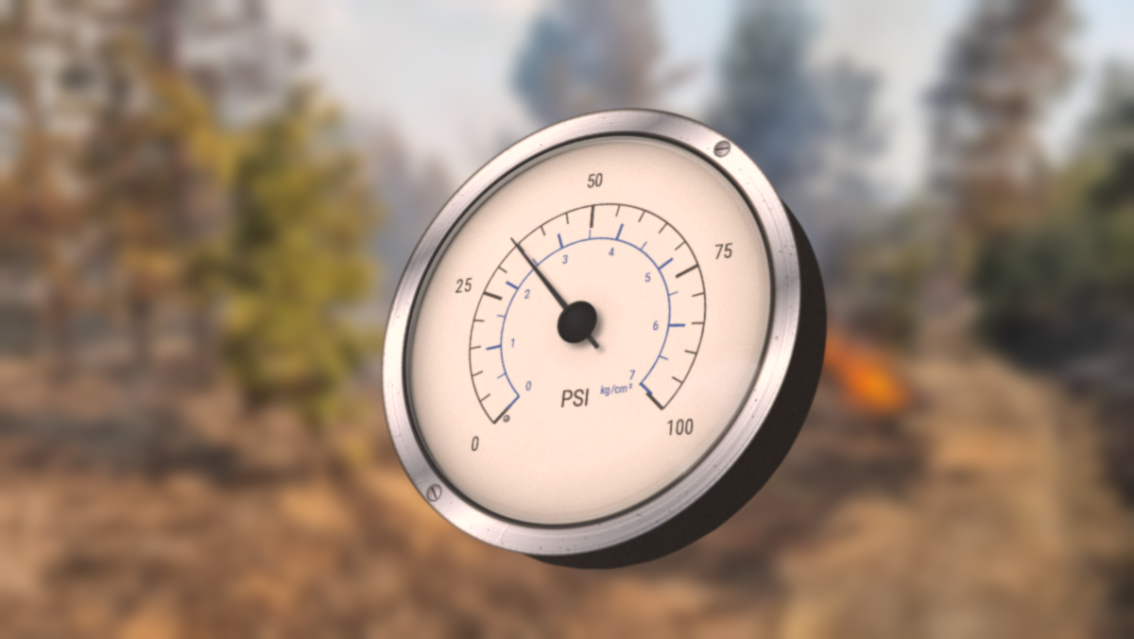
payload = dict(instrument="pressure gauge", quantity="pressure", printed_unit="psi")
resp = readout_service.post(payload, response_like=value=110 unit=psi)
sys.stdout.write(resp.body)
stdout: value=35 unit=psi
